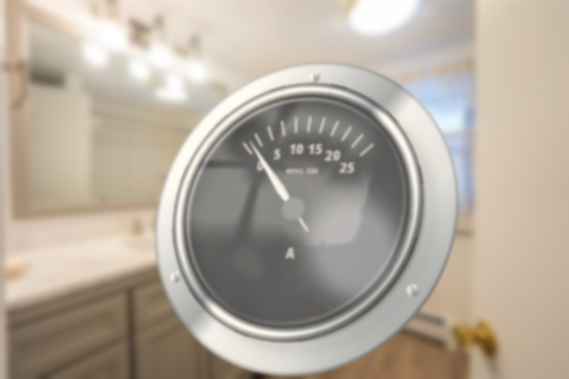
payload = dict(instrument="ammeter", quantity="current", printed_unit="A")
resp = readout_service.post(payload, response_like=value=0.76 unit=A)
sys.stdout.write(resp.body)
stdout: value=1.25 unit=A
